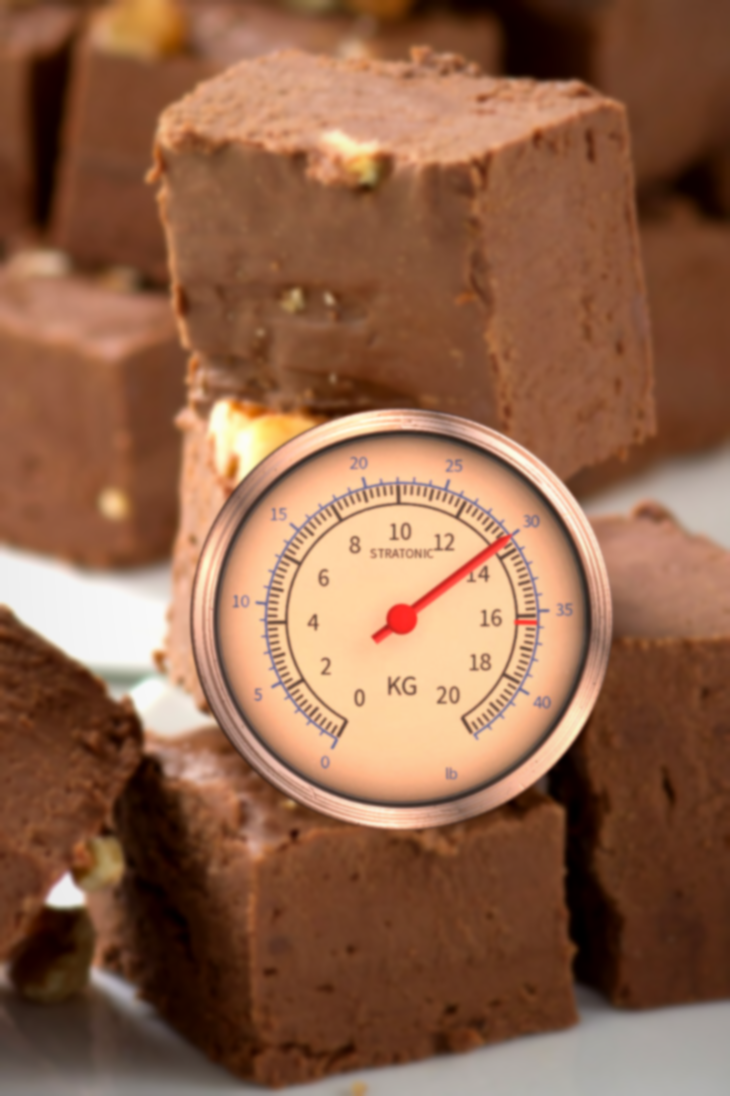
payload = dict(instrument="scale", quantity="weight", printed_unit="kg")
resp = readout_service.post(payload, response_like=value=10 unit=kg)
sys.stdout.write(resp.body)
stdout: value=13.6 unit=kg
